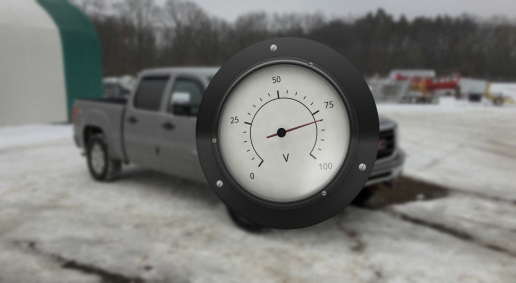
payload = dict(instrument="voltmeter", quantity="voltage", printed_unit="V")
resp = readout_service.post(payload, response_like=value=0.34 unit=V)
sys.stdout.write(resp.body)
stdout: value=80 unit=V
